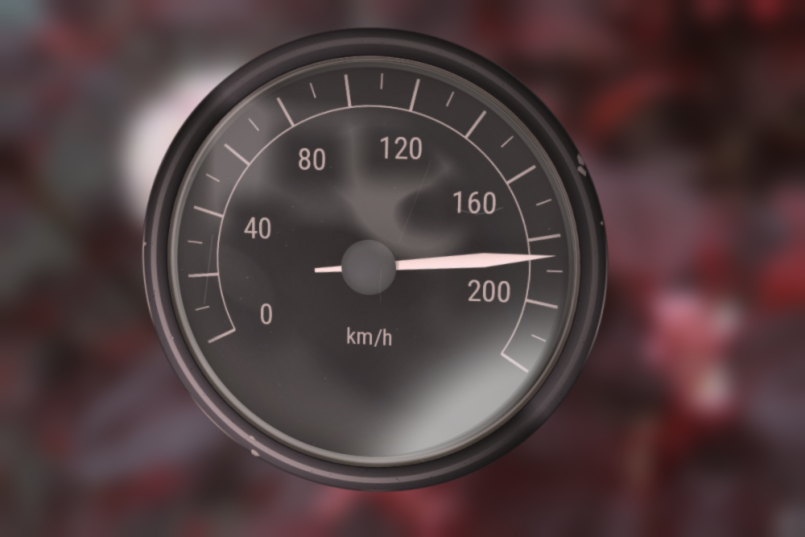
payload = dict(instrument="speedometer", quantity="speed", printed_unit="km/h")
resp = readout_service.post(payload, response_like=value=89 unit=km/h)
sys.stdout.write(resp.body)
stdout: value=185 unit=km/h
